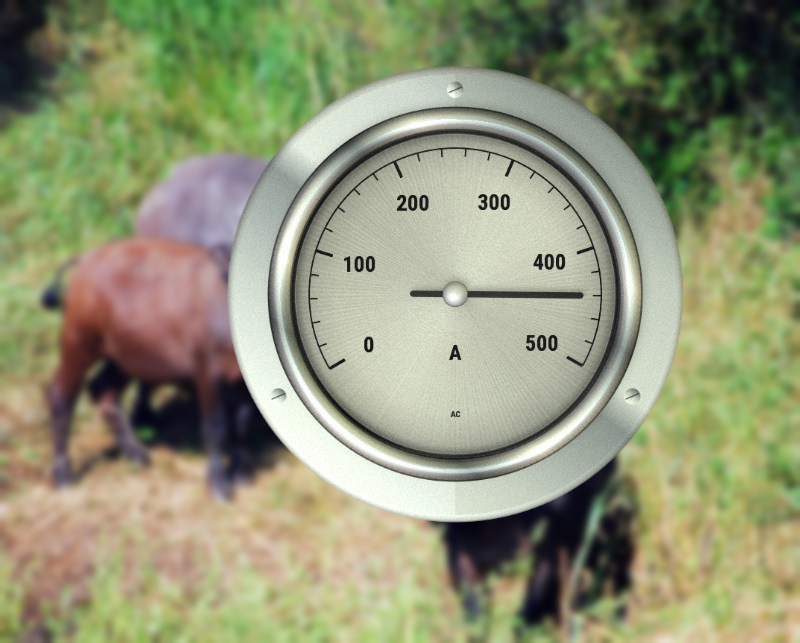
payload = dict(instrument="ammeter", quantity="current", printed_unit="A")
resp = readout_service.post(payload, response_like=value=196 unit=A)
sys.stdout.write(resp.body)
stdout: value=440 unit=A
